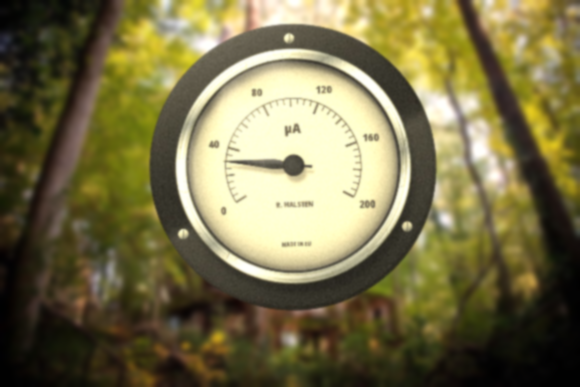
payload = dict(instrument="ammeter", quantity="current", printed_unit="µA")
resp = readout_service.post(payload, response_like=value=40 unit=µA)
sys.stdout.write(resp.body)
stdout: value=30 unit=µA
